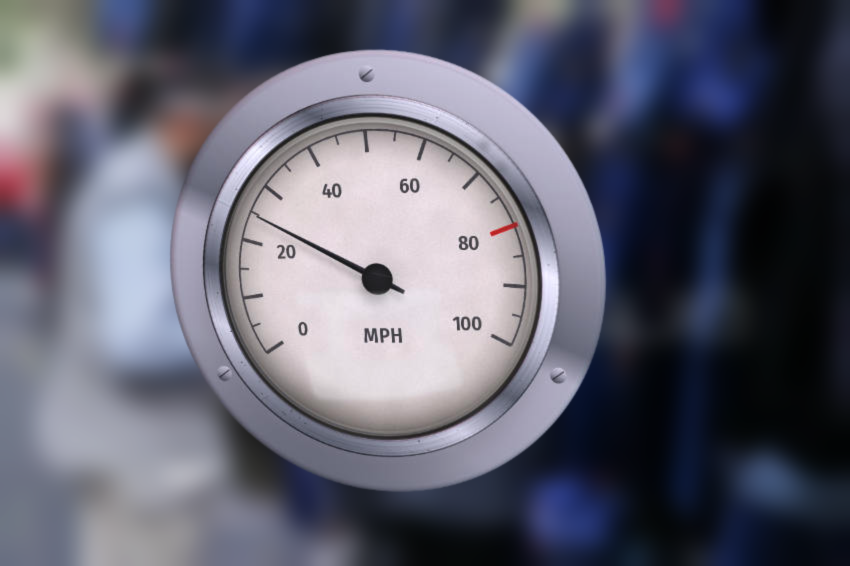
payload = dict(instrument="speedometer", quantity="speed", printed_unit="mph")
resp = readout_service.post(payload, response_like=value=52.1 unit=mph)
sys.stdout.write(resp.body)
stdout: value=25 unit=mph
